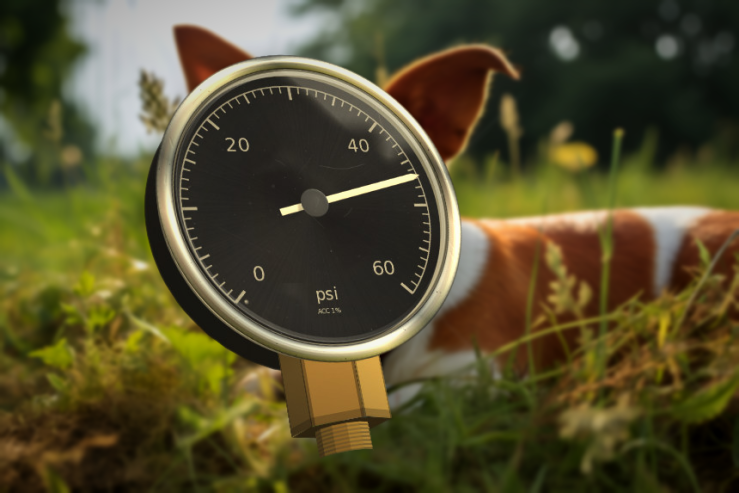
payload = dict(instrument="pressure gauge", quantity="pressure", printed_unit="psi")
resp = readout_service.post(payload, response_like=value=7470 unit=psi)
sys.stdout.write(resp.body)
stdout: value=47 unit=psi
